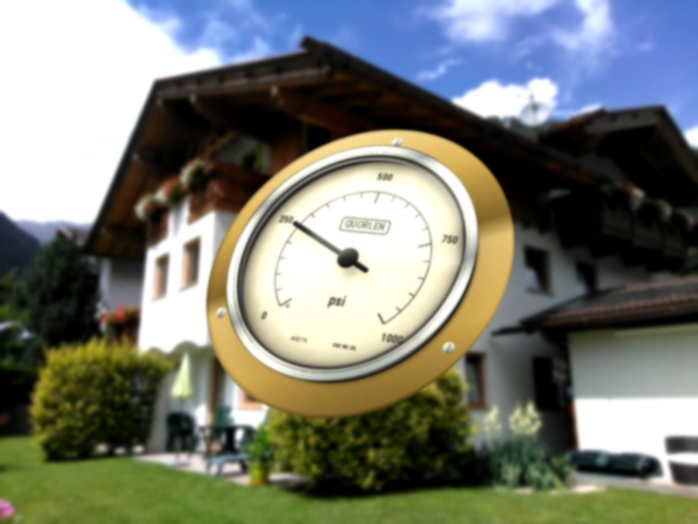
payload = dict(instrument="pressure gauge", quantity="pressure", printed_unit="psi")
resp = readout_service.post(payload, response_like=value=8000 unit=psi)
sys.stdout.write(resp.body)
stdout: value=250 unit=psi
